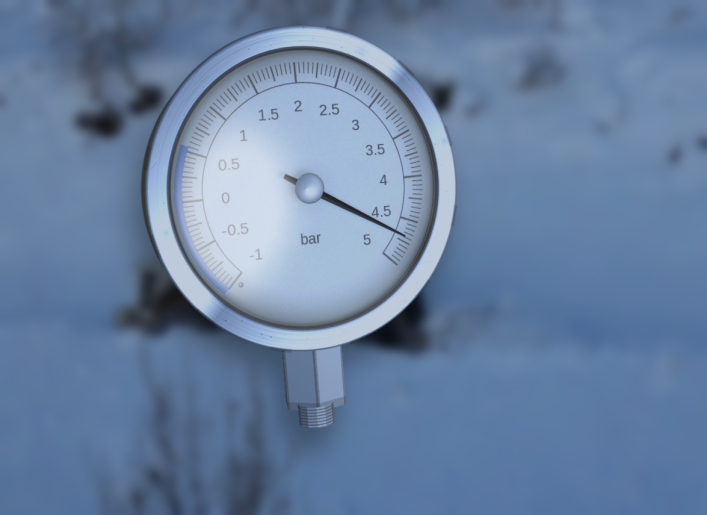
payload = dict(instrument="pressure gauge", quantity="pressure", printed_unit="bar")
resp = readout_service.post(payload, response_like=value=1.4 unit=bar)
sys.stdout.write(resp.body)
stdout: value=4.7 unit=bar
